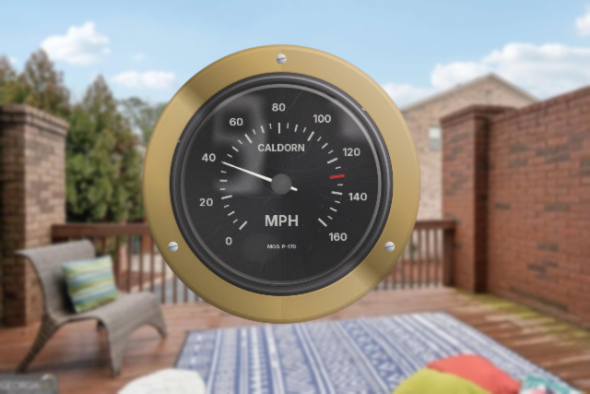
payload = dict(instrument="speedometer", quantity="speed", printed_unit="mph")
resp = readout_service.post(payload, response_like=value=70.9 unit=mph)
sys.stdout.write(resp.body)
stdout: value=40 unit=mph
